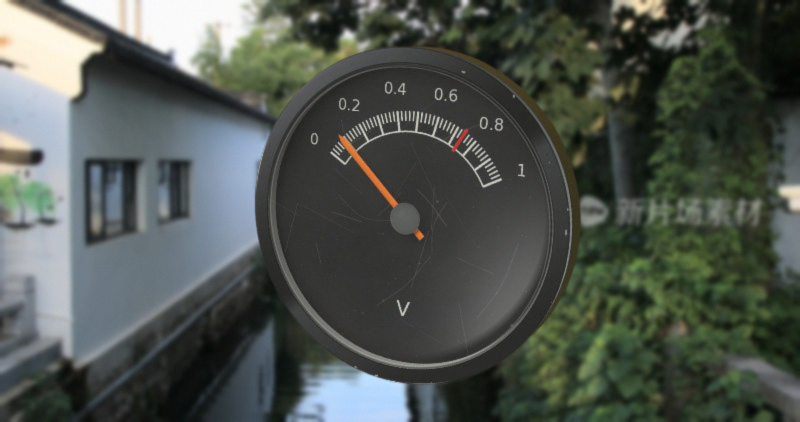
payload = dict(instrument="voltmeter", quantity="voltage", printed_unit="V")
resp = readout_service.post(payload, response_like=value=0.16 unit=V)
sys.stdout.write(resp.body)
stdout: value=0.1 unit=V
